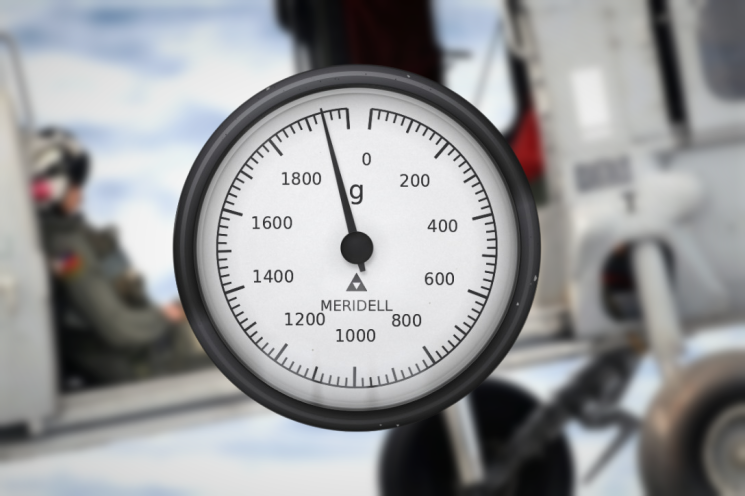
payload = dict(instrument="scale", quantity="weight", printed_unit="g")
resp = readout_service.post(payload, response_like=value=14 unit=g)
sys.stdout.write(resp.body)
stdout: value=1940 unit=g
